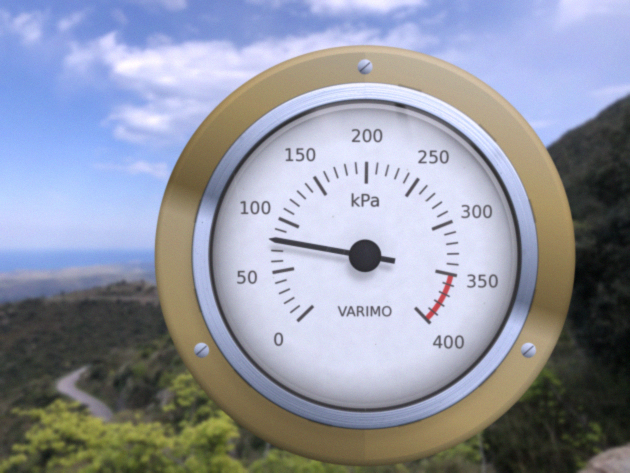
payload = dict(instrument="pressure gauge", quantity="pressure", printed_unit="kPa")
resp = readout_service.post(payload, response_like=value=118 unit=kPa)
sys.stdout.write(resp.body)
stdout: value=80 unit=kPa
